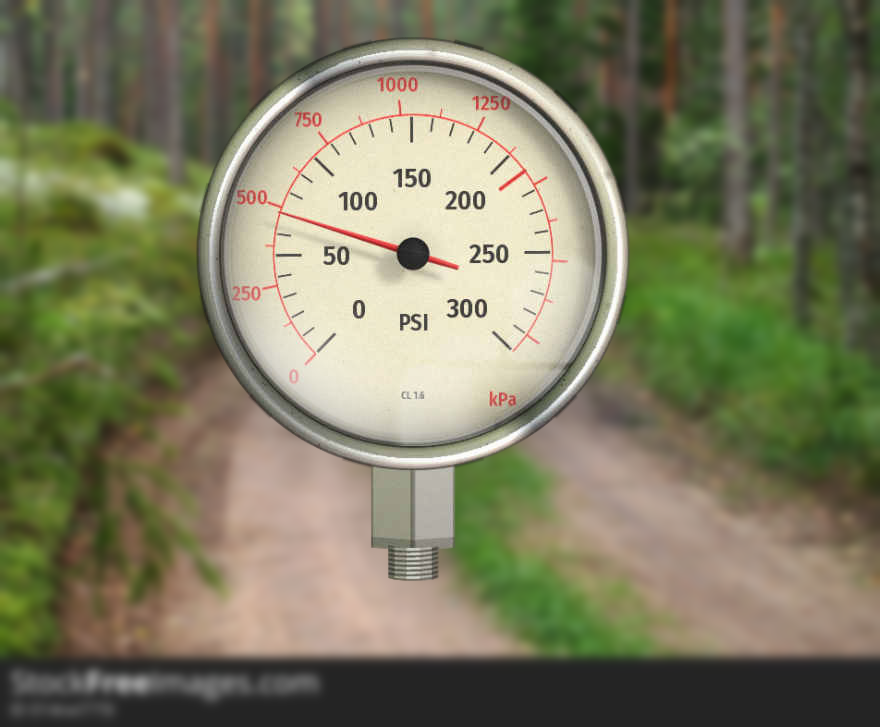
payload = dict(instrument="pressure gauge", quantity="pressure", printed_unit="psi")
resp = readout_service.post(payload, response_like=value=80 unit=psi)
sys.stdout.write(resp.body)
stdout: value=70 unit=psi
